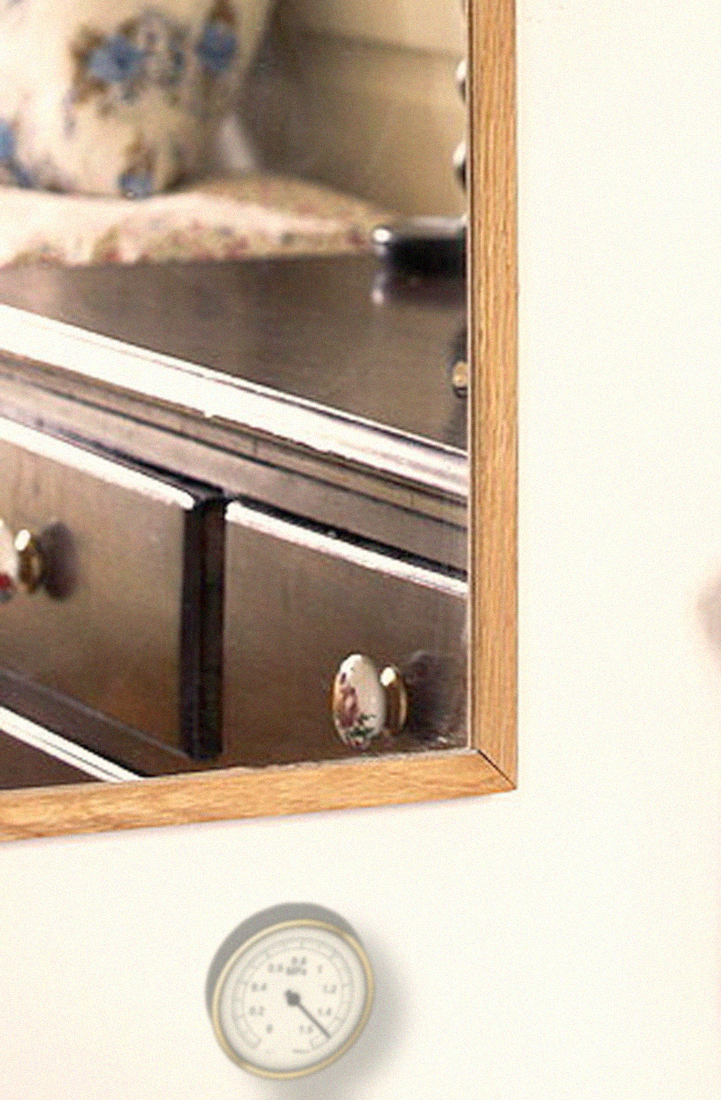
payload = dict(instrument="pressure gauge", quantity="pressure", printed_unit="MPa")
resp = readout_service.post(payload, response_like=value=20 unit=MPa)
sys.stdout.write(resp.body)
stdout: value=1.5 unit=MPa
